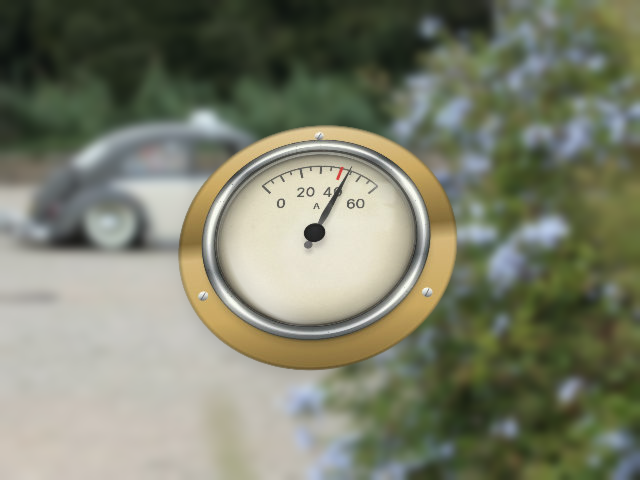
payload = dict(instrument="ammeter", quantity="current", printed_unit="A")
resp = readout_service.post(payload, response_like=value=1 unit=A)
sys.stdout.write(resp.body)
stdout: value=45 unit=A
